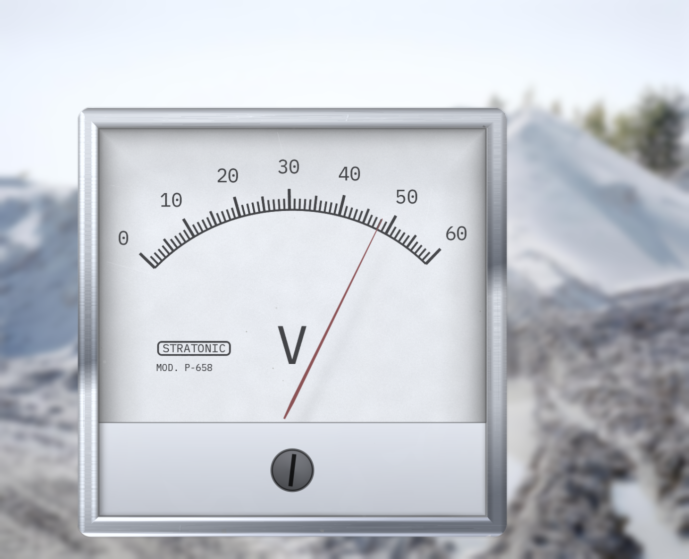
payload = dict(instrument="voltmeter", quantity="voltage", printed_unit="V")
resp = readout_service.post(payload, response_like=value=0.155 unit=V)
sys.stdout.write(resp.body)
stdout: value=48 unit=V
